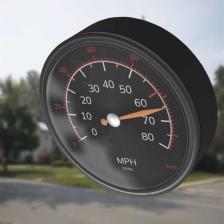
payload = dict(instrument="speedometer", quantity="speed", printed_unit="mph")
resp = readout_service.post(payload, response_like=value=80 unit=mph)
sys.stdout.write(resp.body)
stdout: value=65 unit=mph
